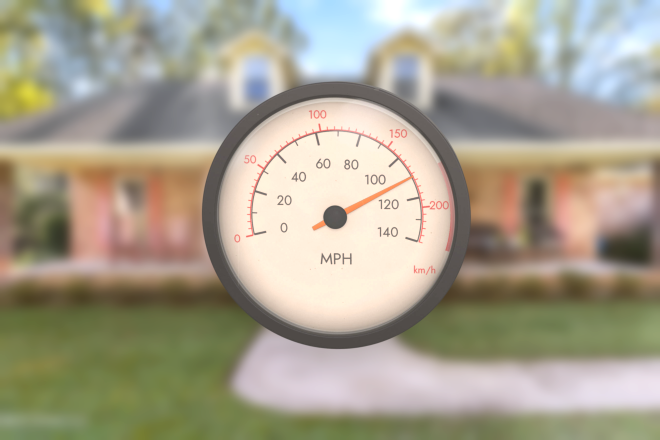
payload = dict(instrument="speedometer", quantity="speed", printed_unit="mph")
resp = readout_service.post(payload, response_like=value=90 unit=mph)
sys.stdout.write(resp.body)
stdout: value=110 unit=mph
